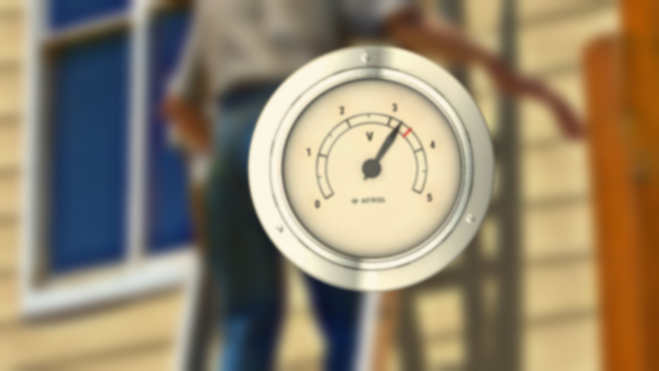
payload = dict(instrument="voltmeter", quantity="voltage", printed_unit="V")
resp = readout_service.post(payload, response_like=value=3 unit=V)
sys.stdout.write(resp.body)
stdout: value=3.25 unit=V
